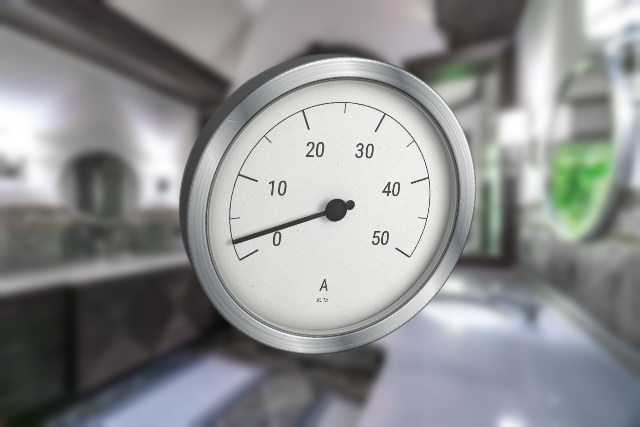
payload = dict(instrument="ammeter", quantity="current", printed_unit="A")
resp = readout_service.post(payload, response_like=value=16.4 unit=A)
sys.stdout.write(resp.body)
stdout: value=2.5 unit=A
